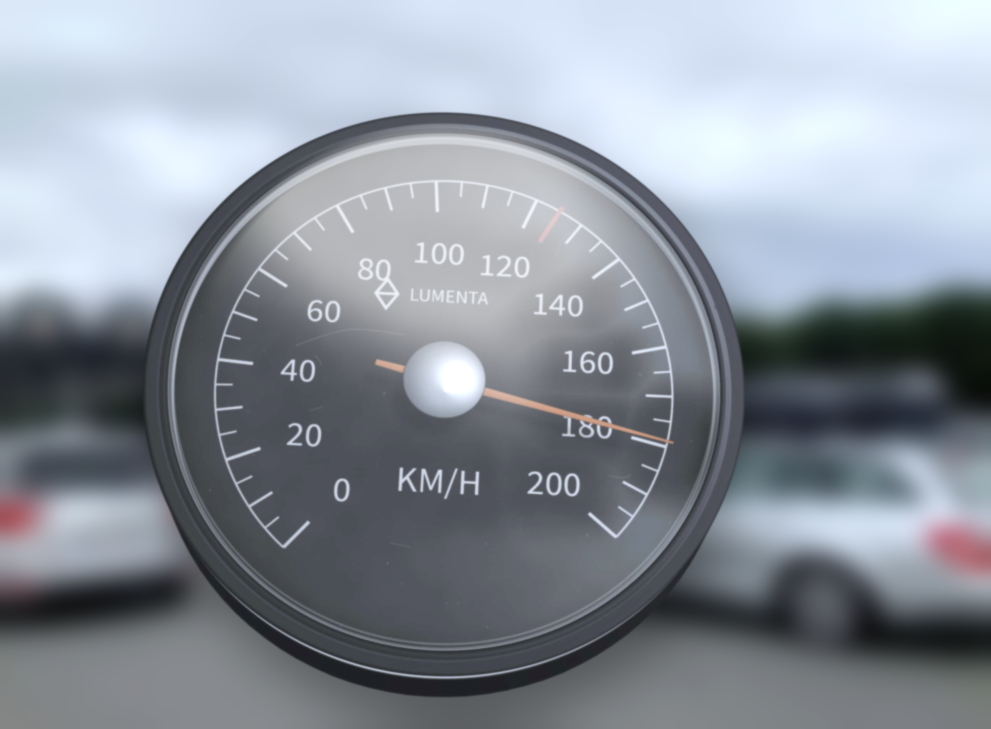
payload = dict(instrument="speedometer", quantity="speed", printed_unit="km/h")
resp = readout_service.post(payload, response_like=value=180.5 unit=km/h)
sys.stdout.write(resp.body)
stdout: value=180 unit=km/h
